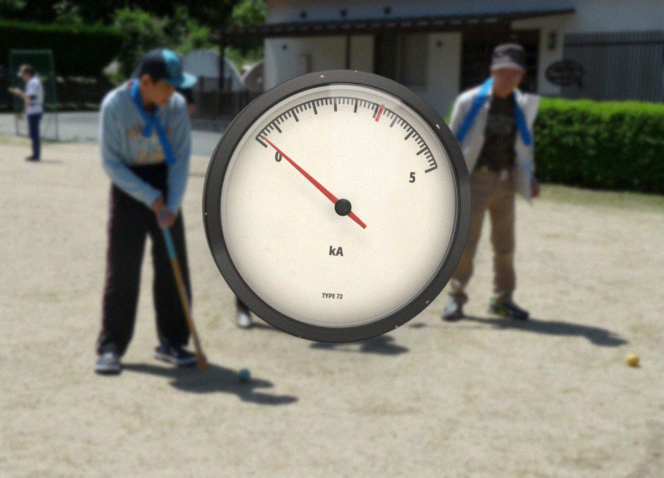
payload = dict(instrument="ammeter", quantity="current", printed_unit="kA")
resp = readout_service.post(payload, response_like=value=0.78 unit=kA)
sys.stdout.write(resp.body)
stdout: value=0.1 unit=kA
